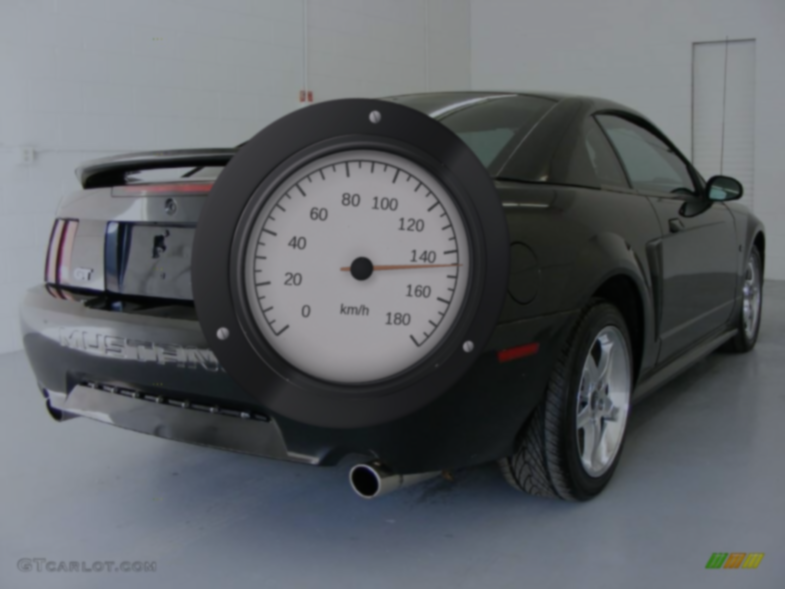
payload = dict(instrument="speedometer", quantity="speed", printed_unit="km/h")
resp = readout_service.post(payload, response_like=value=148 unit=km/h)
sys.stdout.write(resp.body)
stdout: value=145 unit=km/h
